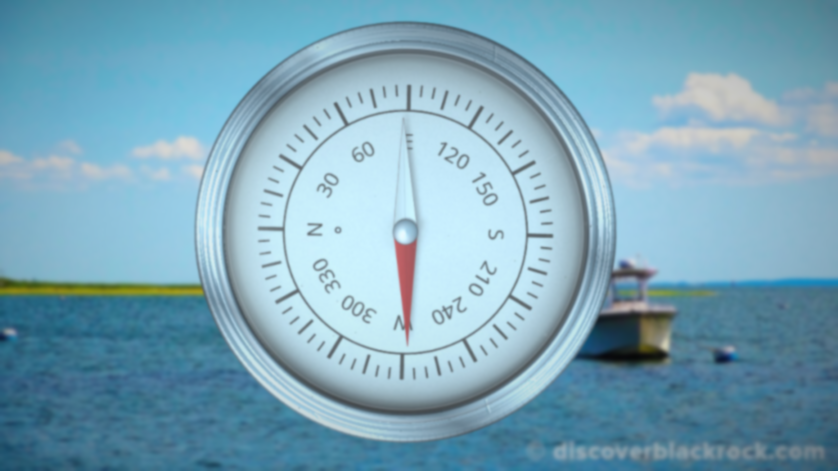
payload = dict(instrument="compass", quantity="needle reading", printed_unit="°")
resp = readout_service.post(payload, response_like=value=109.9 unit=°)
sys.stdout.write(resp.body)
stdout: value=267.5 unit=°
